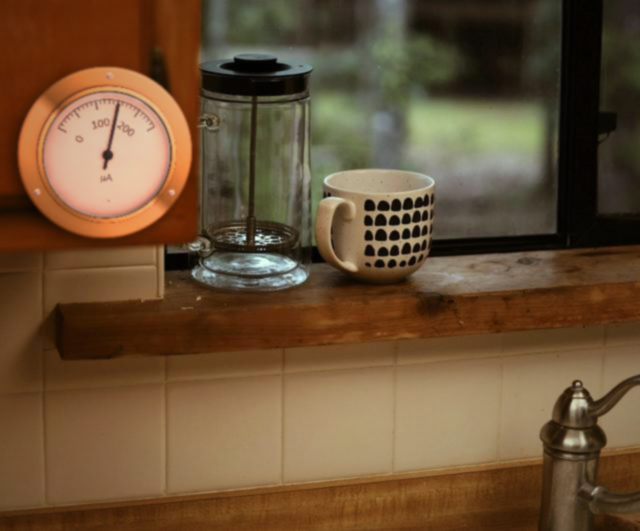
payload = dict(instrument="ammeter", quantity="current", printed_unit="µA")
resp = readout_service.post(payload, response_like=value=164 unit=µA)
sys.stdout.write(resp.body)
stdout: value=150 unit=µA
